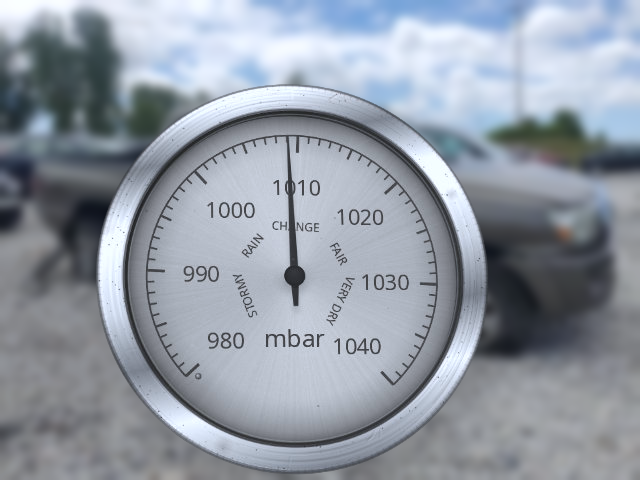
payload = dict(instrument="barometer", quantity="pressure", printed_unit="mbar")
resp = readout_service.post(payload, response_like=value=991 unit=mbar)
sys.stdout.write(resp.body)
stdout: value=1009 unit=mbar
